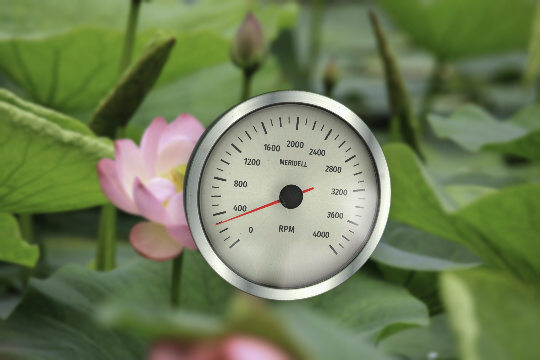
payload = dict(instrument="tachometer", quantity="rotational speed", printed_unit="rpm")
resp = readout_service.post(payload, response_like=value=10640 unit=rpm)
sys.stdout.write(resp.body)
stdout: value=300 unit=rpm
